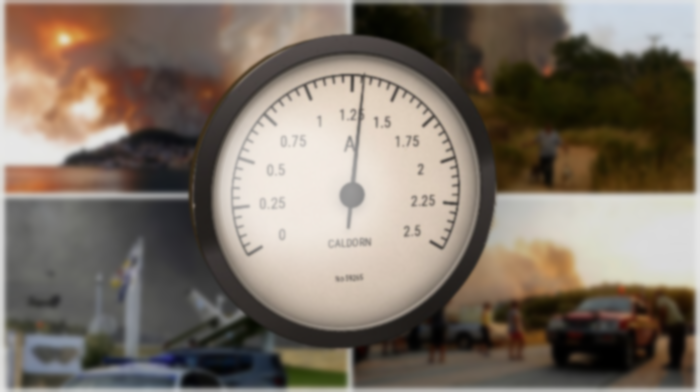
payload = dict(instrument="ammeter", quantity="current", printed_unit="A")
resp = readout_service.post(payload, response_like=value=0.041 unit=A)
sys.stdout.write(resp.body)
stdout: value=1.3 unit=A
